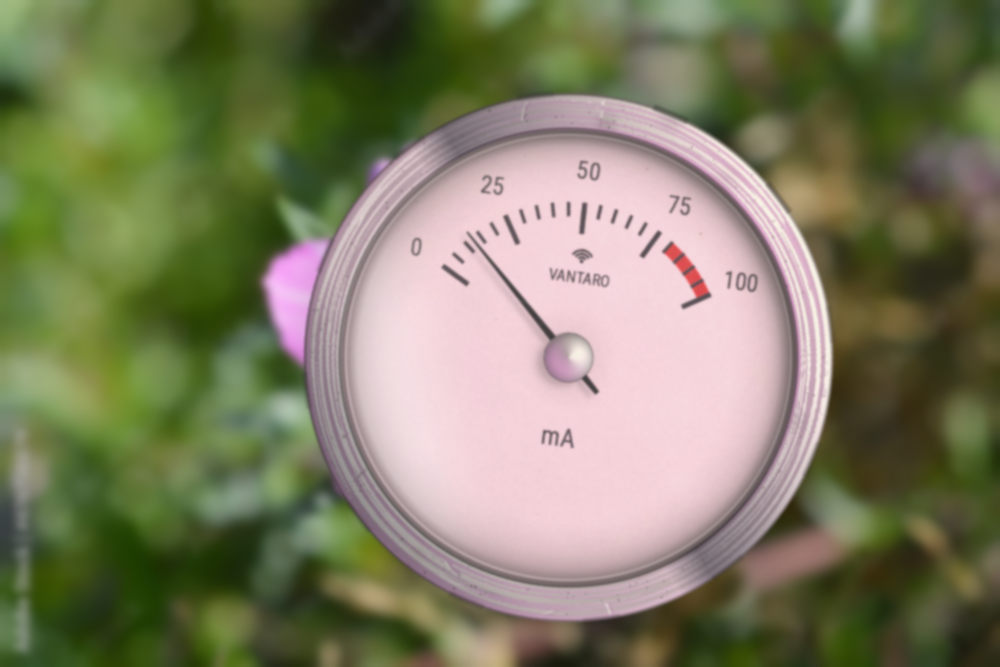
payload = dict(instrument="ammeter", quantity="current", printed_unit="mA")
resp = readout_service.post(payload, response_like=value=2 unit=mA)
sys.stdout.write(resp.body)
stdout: value=12.5 unit=mA
